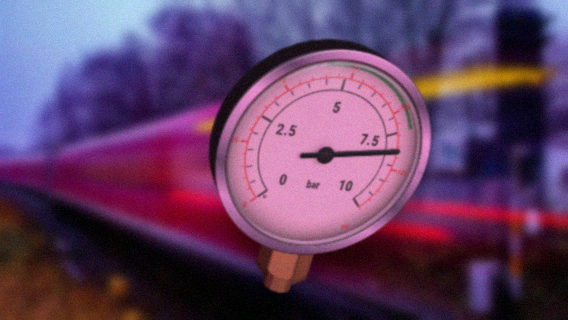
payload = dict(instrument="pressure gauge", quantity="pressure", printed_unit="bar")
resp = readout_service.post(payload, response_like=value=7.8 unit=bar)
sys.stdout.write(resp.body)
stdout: value=8 unit=bar
